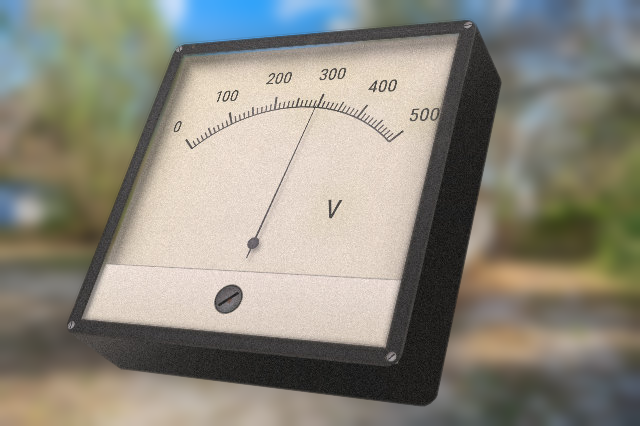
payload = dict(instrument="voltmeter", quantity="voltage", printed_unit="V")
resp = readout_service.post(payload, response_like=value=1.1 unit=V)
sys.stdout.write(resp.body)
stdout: value=300 unit=V
